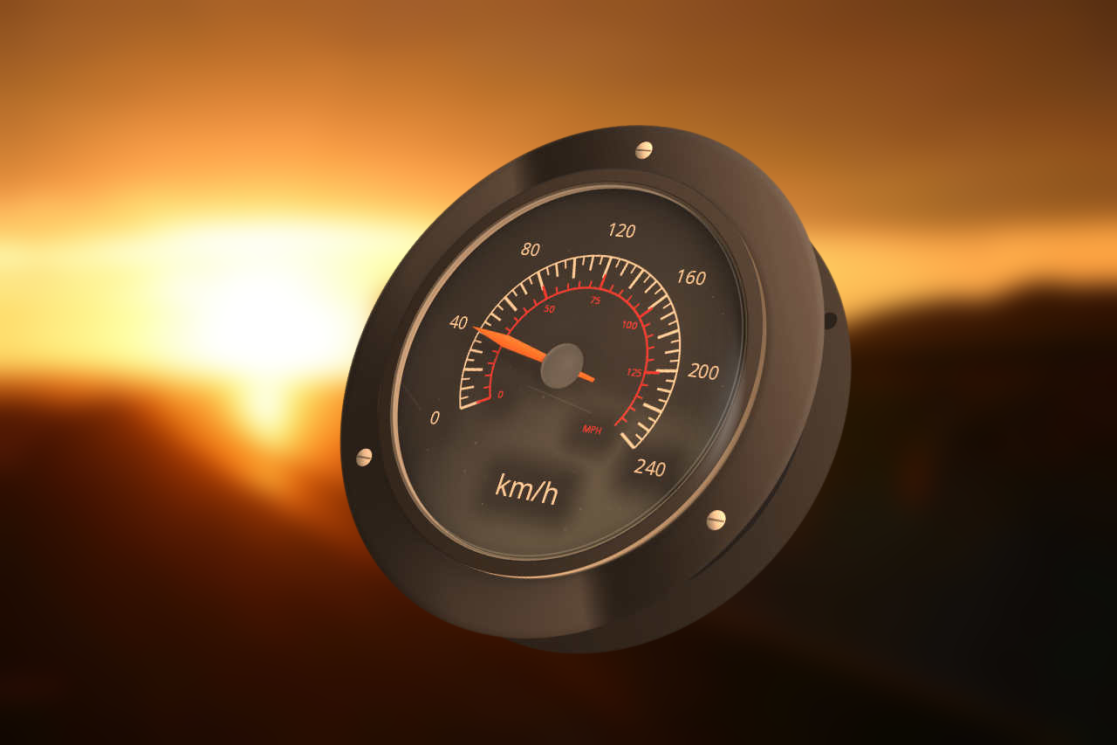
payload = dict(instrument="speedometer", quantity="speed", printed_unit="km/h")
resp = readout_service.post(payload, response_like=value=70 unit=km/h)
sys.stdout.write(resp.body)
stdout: value=40 unit=km/h
